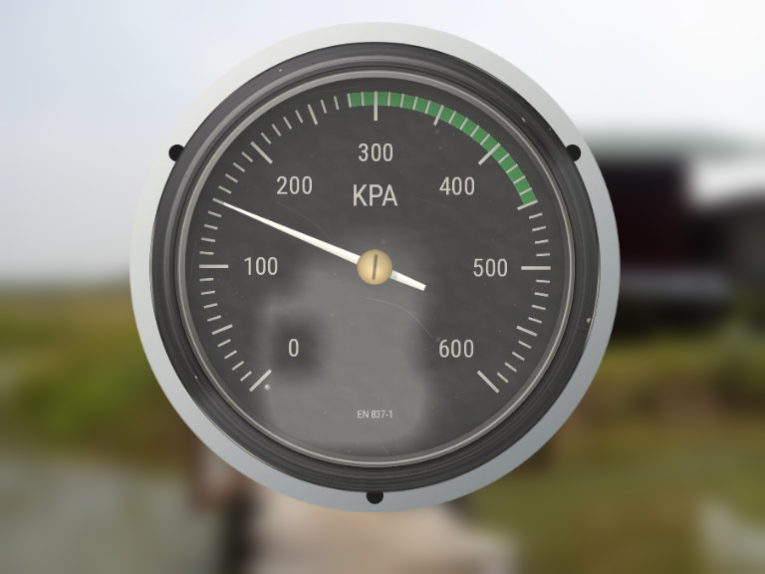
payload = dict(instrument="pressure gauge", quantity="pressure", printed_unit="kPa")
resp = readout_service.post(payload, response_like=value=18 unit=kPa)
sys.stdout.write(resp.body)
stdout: value=150 unit=kPa
